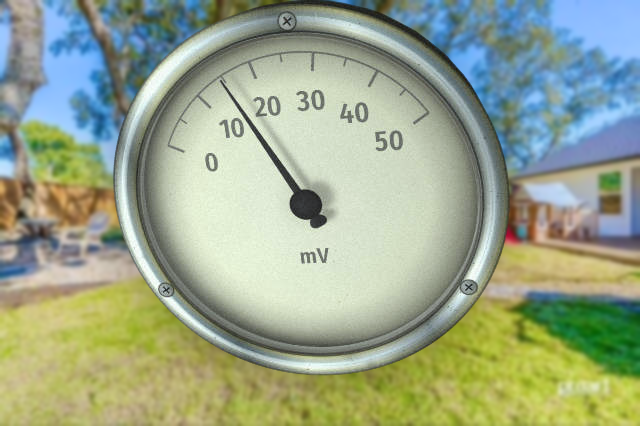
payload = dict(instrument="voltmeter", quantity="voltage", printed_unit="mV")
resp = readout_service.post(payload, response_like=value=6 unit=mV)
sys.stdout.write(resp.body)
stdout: value=15 unit=mV
